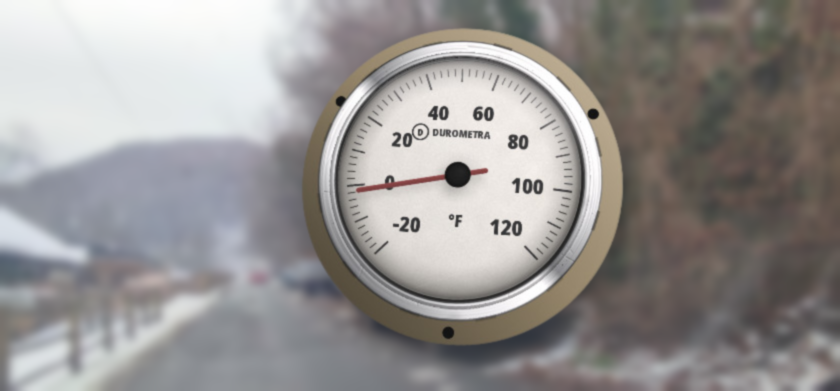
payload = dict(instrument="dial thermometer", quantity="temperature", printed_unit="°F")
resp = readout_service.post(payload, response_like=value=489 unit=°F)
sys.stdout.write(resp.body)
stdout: value=-2 unit=°F
